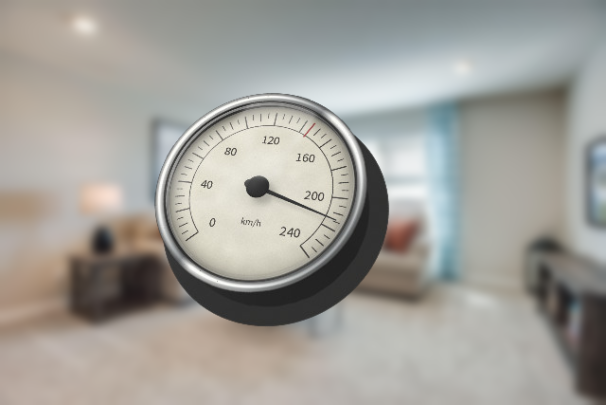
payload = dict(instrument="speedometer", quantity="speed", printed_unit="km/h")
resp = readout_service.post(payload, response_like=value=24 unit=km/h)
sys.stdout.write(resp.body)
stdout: value=215 unit=km/h
